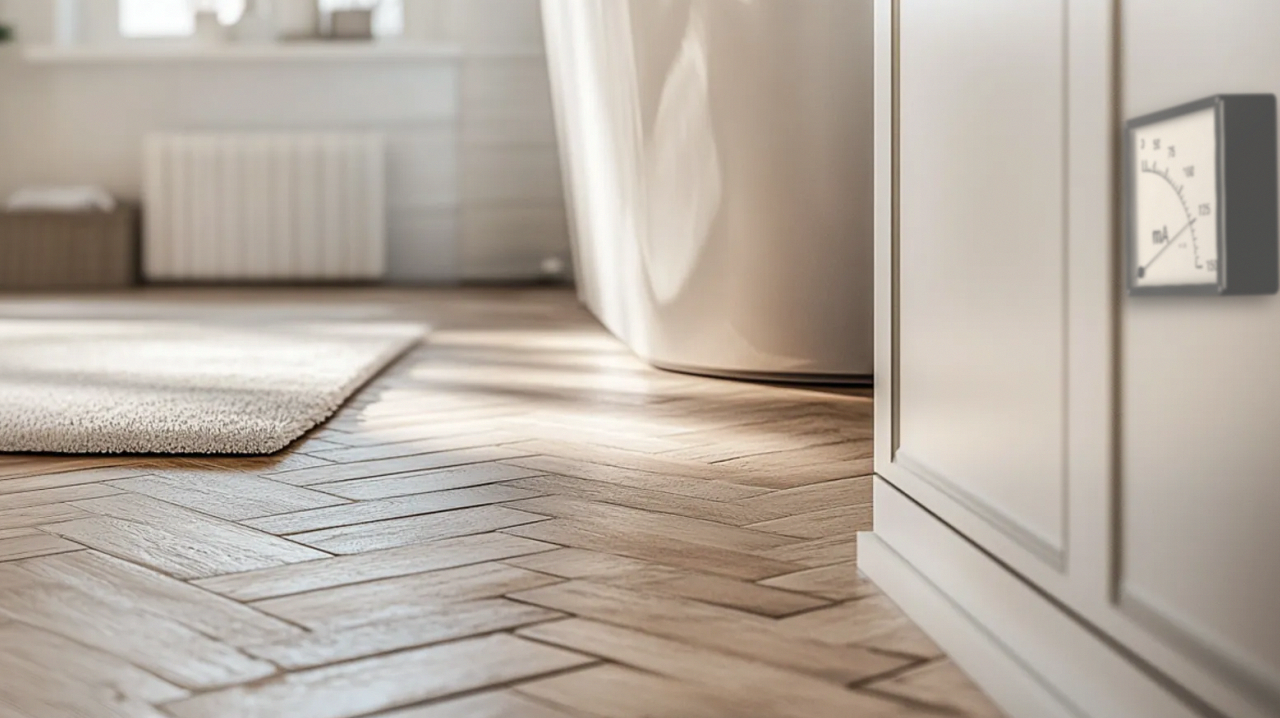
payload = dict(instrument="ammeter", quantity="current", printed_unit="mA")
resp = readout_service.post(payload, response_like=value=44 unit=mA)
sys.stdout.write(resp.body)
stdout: value=125 unit=mA
